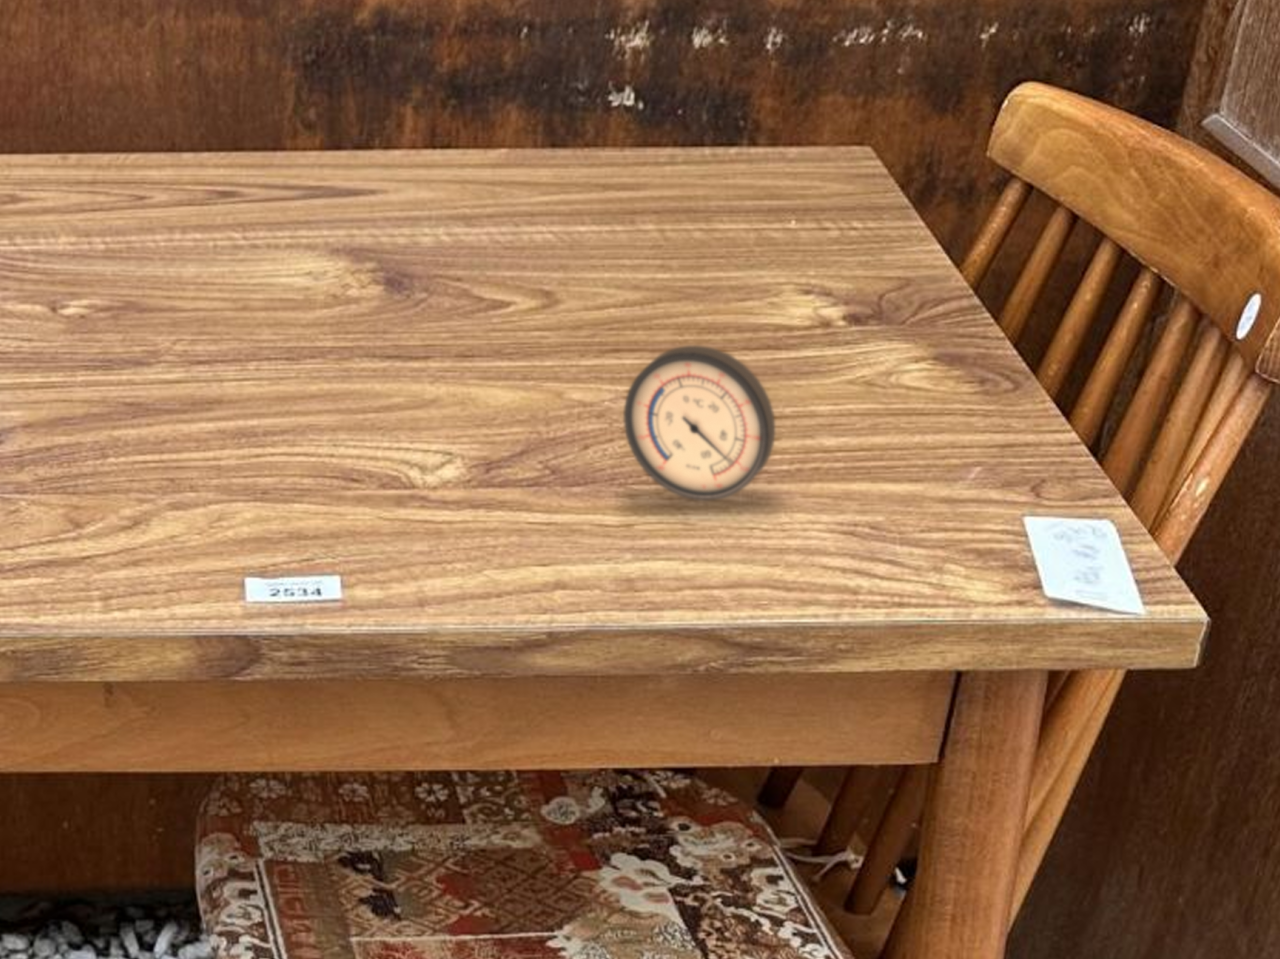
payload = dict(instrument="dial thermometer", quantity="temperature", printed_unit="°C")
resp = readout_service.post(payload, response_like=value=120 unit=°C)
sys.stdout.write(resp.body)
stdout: value=50 unit=°C
